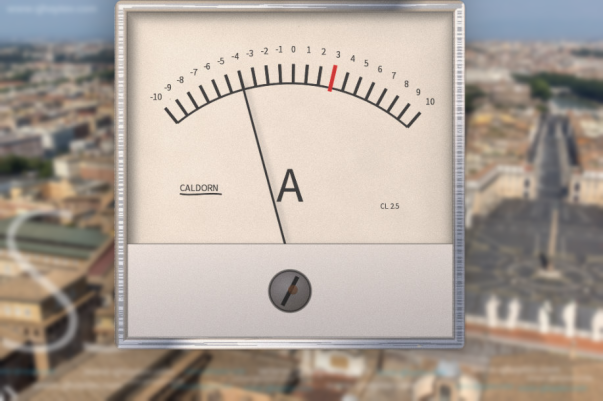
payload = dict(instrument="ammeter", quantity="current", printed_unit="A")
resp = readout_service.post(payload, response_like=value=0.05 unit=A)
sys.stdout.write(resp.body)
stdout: value=-4 unit=A
